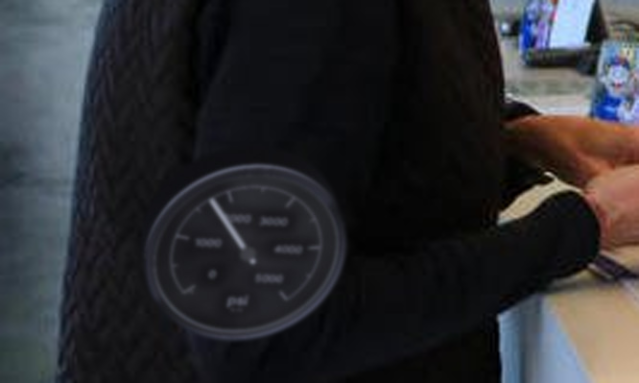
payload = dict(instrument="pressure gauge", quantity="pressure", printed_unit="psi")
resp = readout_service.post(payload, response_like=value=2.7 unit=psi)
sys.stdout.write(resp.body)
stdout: value=1750 unit=psi
